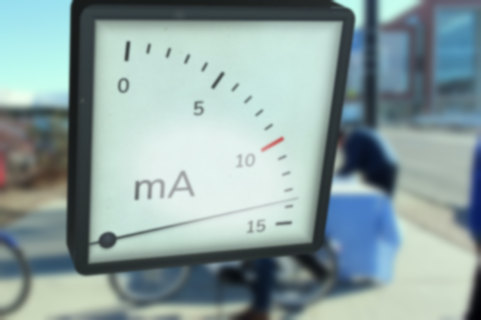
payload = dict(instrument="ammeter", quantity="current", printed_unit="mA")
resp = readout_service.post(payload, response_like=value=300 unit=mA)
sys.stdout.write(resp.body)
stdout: value=13.5 unit=mA
